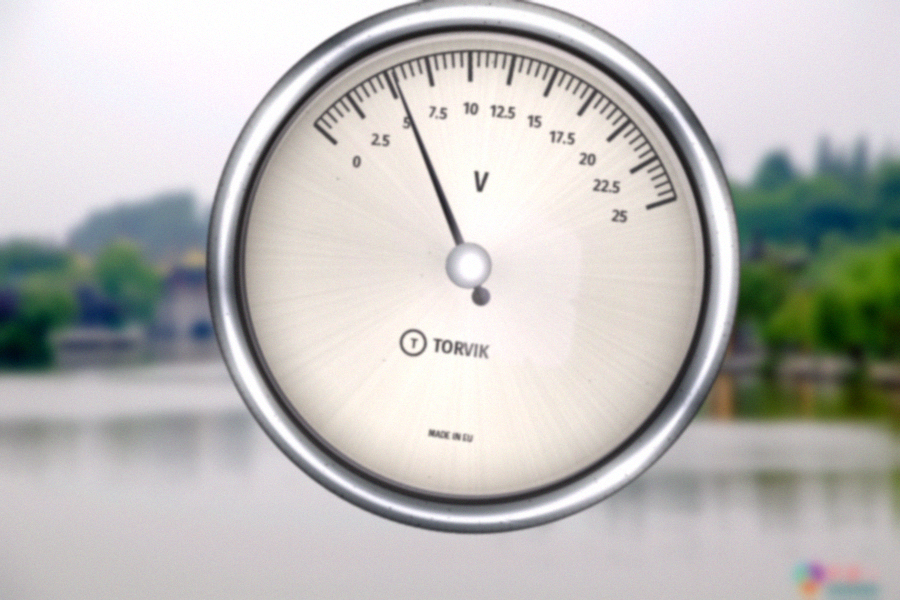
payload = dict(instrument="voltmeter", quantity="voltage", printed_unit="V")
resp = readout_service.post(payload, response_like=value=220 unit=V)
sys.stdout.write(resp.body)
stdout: value=5.5 unit=V
